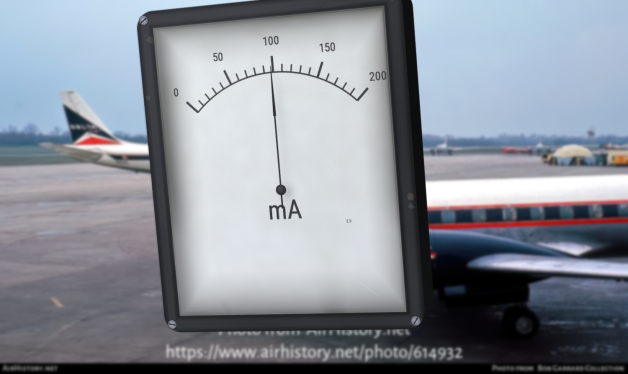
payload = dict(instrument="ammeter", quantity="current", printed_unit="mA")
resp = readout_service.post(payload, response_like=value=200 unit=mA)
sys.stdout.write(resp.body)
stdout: value=100 unit=mA
